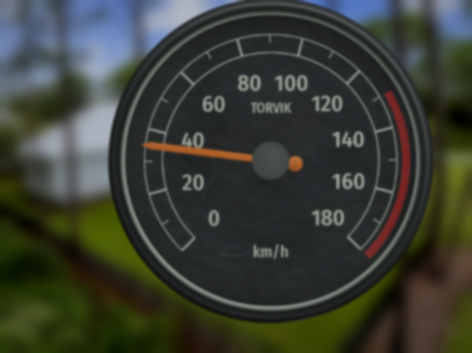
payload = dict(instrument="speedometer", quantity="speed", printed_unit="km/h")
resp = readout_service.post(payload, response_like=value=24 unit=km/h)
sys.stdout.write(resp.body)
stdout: value=35 unit=km/h
